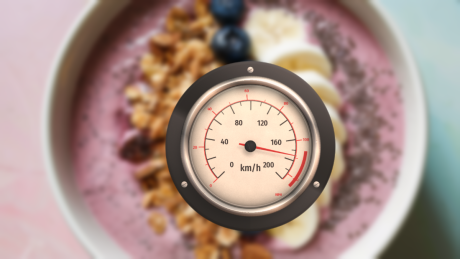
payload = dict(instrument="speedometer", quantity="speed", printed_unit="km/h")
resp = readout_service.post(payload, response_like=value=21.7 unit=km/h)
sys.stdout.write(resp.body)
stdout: value=175 unit=km/h
